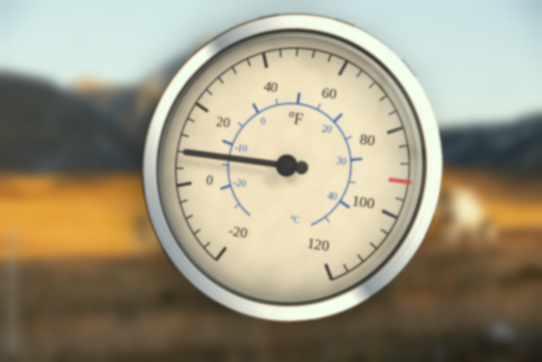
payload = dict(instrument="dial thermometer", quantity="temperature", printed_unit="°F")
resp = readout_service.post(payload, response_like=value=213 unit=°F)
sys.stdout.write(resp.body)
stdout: value=8 unit=°F
